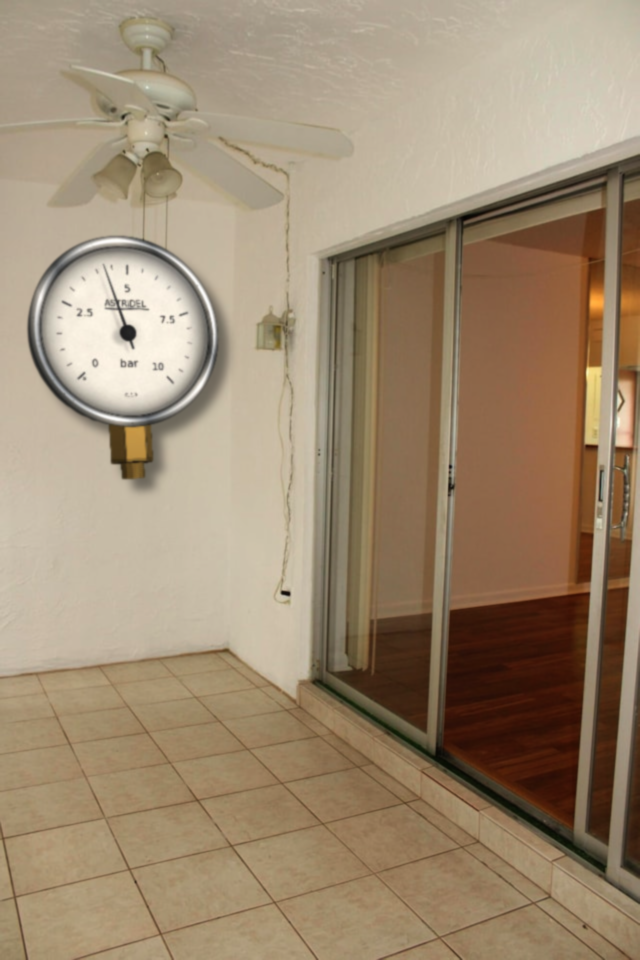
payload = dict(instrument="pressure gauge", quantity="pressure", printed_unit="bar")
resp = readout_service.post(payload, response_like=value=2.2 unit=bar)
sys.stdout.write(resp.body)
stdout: value=4.25 unit=bar
